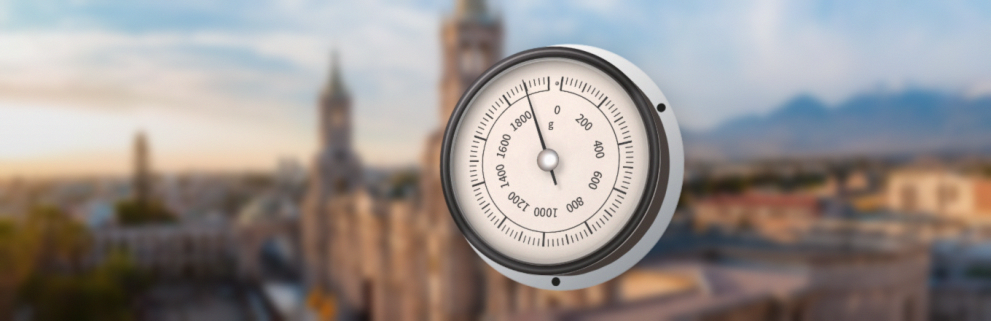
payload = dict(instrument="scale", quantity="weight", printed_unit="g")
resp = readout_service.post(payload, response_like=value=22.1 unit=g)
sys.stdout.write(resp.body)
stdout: value=1900 unit=g
